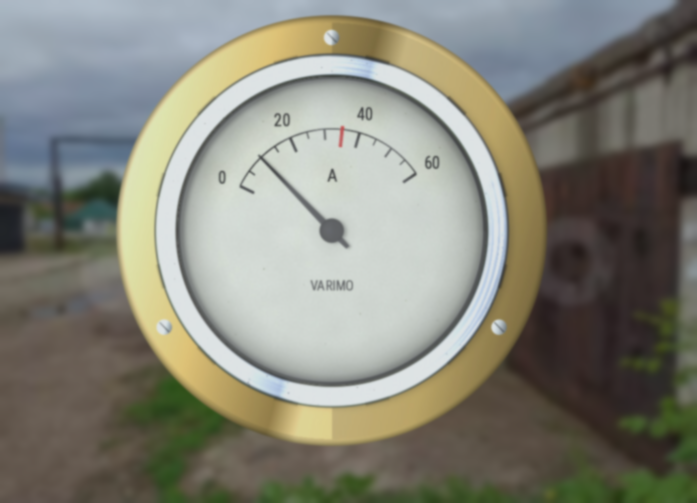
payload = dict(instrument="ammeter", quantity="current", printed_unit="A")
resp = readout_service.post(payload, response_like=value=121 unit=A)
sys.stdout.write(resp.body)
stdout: value=10 unit=A
